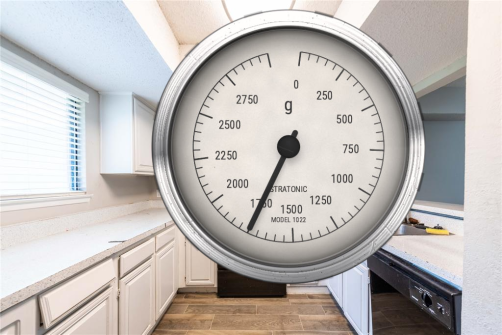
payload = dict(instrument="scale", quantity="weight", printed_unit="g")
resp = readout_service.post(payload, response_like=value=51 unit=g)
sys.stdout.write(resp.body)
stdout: value=1750 unit=g
